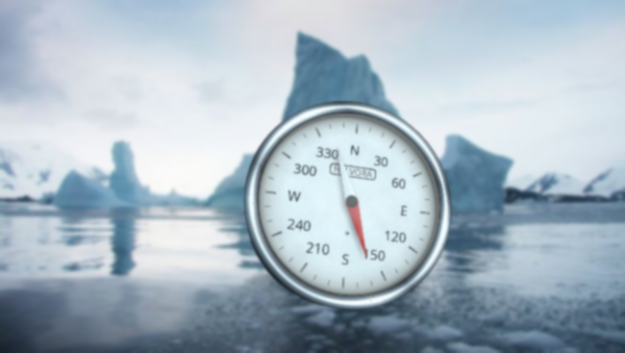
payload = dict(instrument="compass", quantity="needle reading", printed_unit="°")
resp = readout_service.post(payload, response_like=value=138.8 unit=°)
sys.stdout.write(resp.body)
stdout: value=160 unit=°
